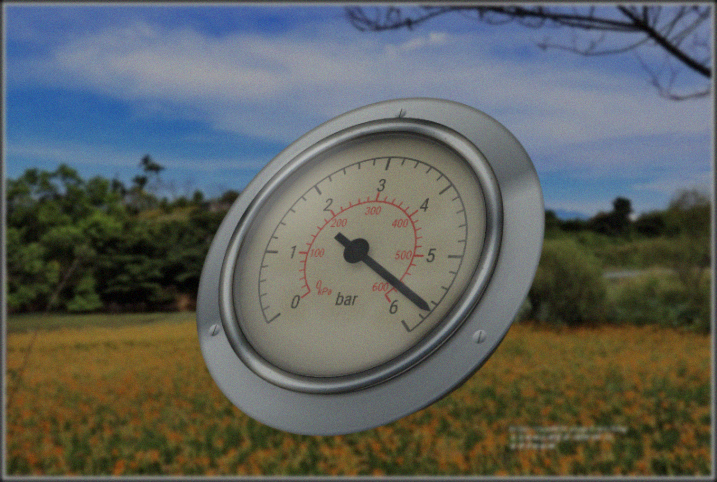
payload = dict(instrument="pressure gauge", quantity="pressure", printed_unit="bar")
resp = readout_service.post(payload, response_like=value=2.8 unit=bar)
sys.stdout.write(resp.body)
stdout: value=5.7 unit=bar
